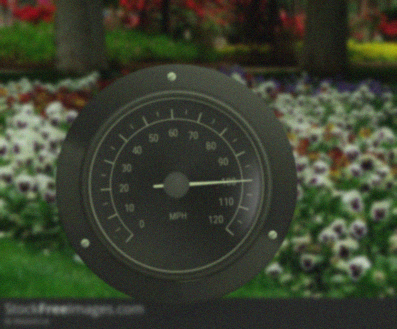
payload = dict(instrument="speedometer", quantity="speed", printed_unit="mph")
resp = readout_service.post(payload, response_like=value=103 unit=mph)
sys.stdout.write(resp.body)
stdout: value=100 unit=mph
